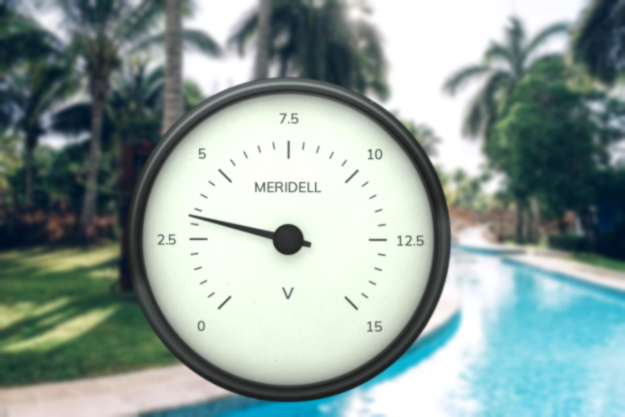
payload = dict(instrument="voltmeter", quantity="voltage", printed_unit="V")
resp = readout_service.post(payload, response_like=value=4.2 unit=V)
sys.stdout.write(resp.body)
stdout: value=3.25 unit=V
